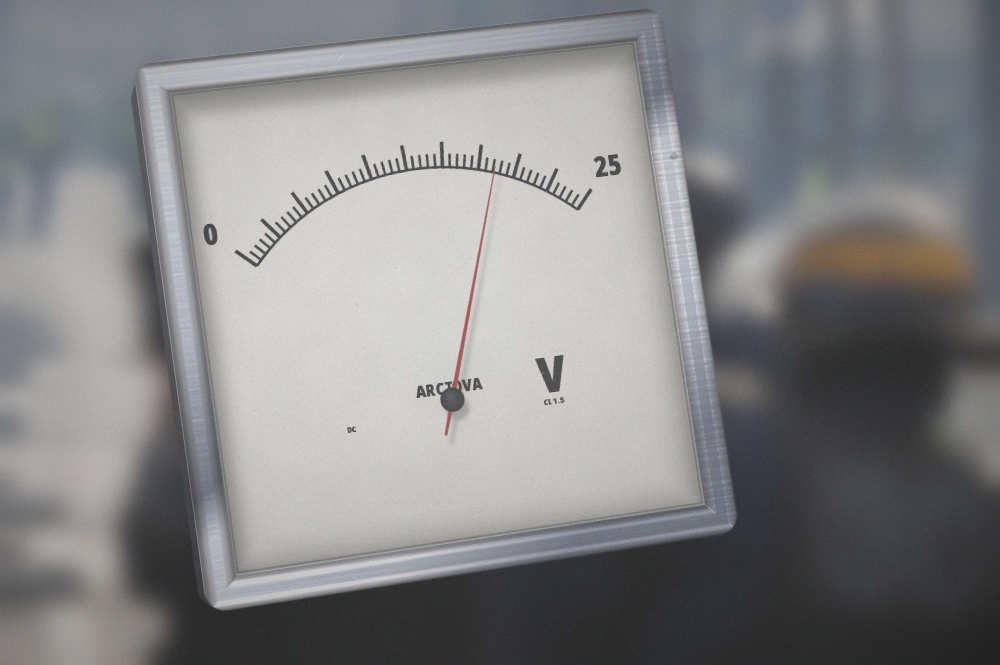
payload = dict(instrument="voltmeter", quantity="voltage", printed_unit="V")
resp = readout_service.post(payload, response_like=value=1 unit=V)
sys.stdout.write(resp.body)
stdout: value=18.5 unit=V
